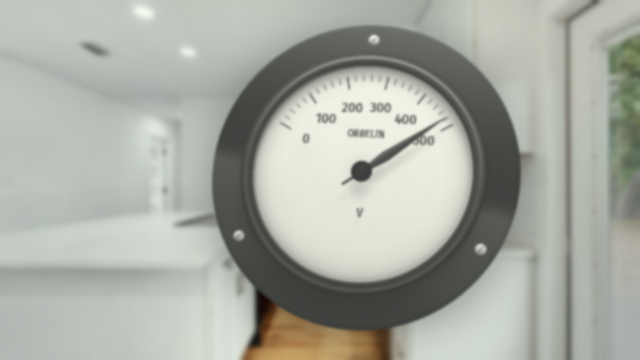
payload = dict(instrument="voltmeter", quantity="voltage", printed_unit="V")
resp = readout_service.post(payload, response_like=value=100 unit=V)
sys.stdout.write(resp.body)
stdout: value=480 unit=V
